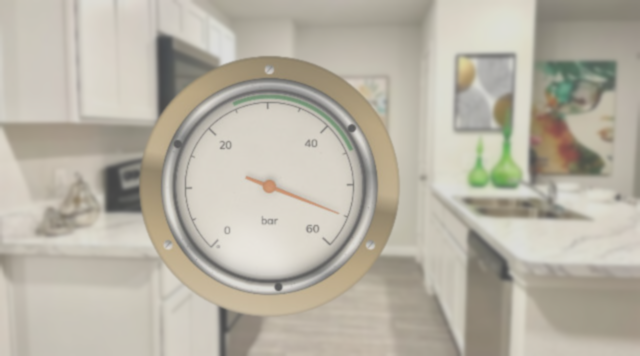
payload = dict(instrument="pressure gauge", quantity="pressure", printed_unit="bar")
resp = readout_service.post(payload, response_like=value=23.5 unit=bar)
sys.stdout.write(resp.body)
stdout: value=55 unit=bar
